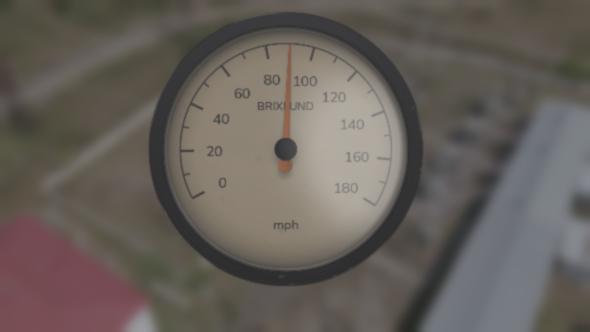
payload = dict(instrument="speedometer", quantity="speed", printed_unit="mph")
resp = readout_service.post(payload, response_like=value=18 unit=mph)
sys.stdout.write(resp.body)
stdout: value=90 unit=mph
